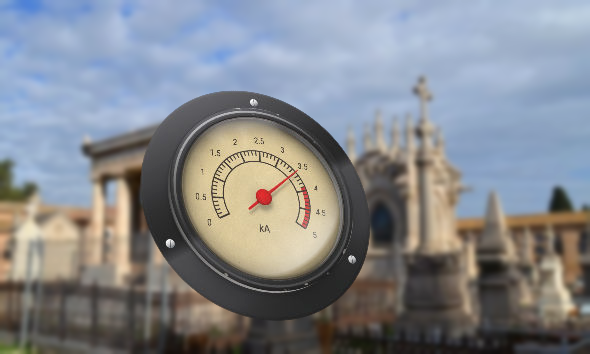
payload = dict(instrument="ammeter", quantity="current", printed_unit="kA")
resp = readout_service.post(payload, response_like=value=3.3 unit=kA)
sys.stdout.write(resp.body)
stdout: value=3.5 unit=kA
